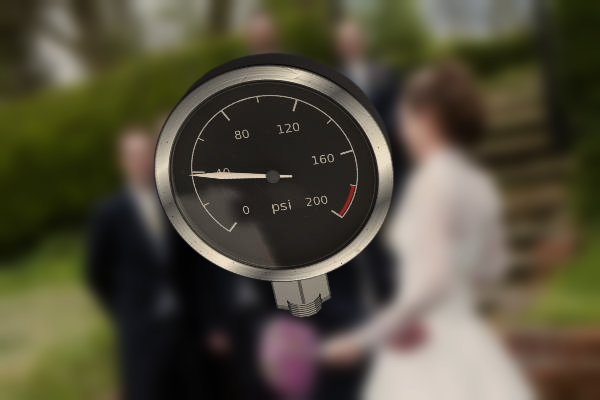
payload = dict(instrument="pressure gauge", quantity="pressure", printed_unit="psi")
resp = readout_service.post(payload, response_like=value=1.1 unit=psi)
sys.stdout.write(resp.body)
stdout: value=40 unit=psi
